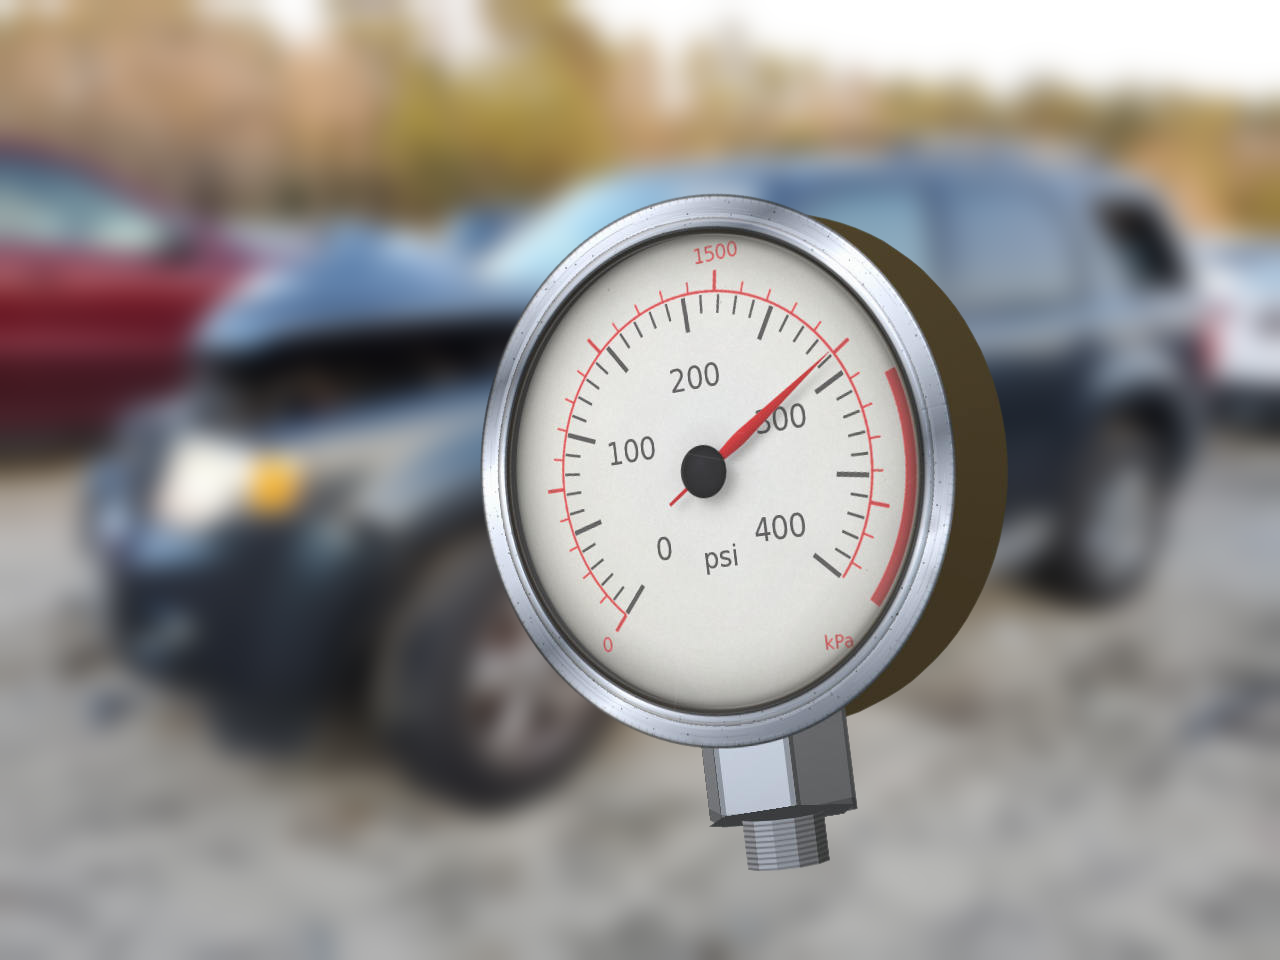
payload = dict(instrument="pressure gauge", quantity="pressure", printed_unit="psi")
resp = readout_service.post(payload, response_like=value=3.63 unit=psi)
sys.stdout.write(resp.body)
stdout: value=290 unit=psi
